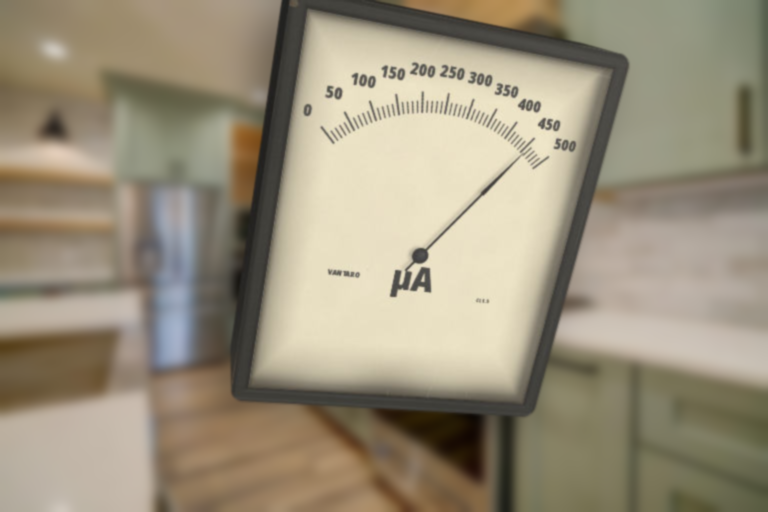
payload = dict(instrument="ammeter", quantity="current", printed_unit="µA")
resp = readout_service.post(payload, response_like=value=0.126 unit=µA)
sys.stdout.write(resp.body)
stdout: value=450 unit=µA
